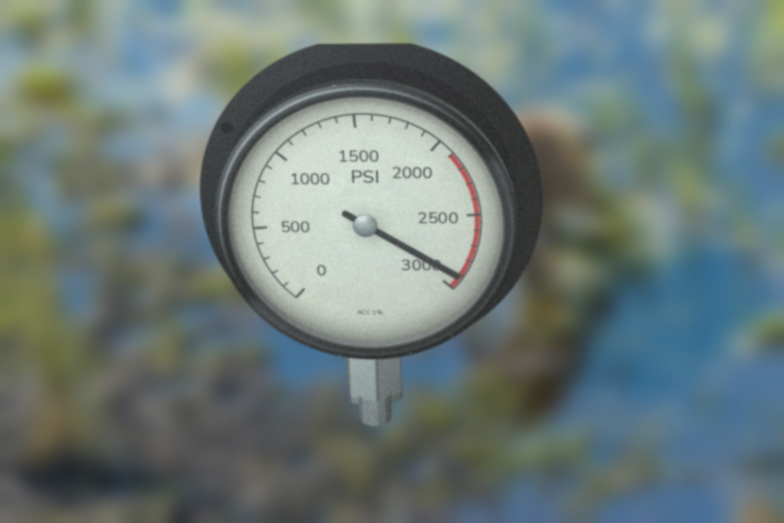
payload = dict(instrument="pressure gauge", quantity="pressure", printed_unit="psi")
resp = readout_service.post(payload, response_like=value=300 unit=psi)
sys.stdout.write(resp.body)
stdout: value=2900 unit=psi
